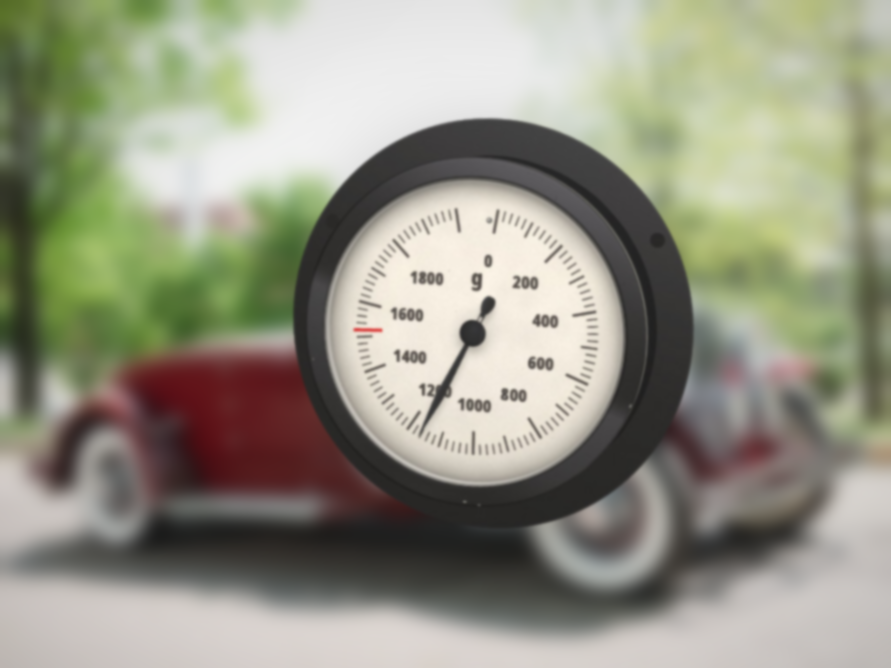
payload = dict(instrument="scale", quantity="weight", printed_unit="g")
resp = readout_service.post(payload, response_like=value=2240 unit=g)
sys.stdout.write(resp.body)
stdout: value=1160 unit=g
